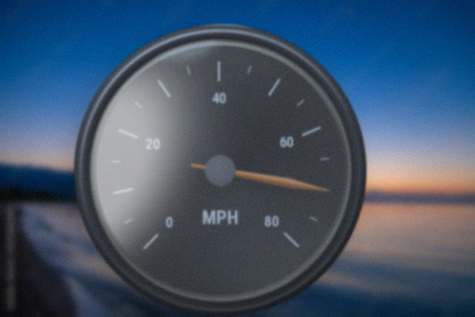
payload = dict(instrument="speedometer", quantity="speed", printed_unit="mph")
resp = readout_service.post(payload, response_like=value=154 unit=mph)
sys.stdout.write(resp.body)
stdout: value=70 unit=mph
